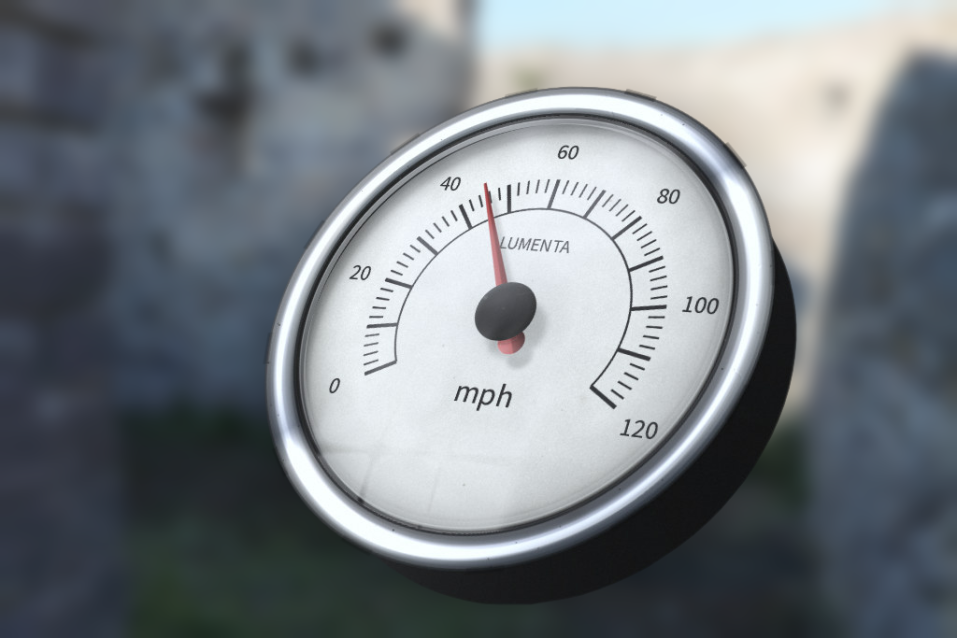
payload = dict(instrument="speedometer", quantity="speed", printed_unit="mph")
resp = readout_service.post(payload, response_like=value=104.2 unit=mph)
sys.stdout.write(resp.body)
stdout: value=46 unit=mph
